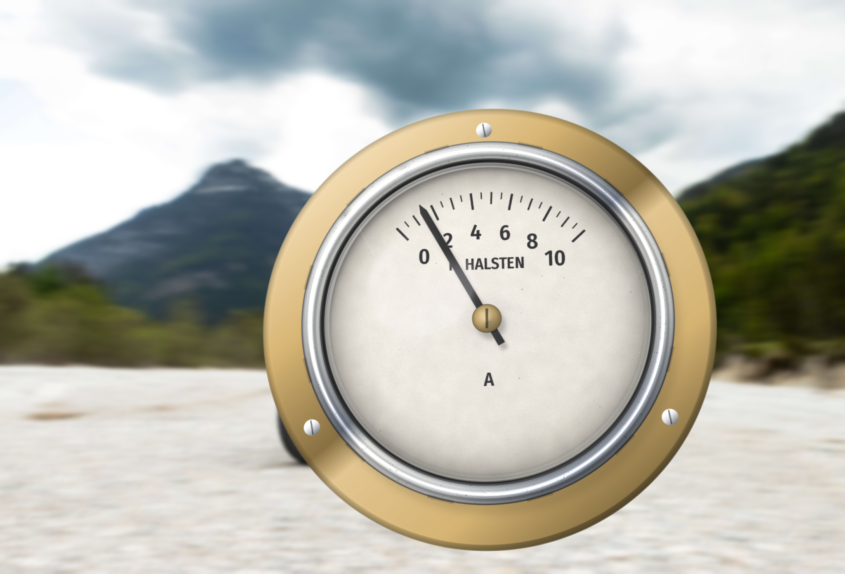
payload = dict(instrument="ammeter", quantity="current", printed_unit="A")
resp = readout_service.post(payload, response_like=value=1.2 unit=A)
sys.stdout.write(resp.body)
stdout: value=1.5 unit=A
